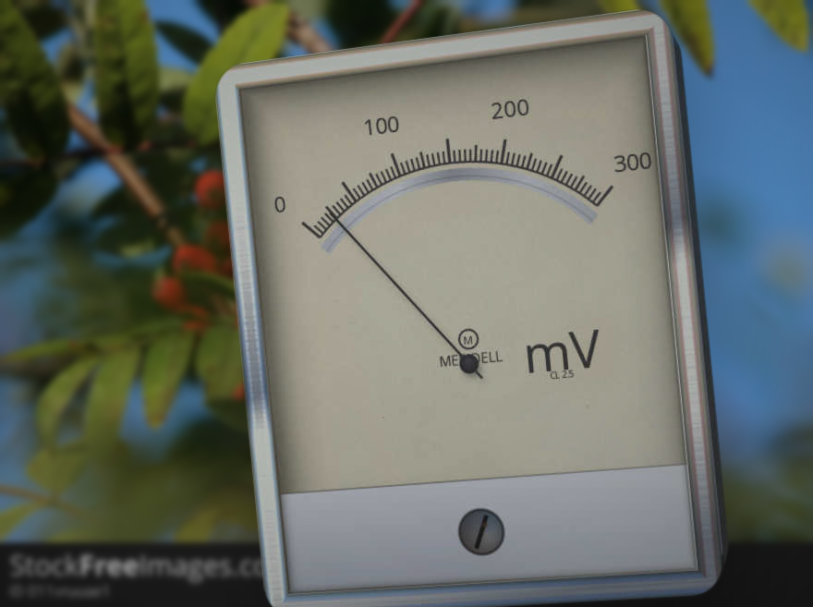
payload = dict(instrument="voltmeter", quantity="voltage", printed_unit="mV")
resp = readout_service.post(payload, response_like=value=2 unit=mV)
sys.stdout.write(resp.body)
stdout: value=25 unit=mV
